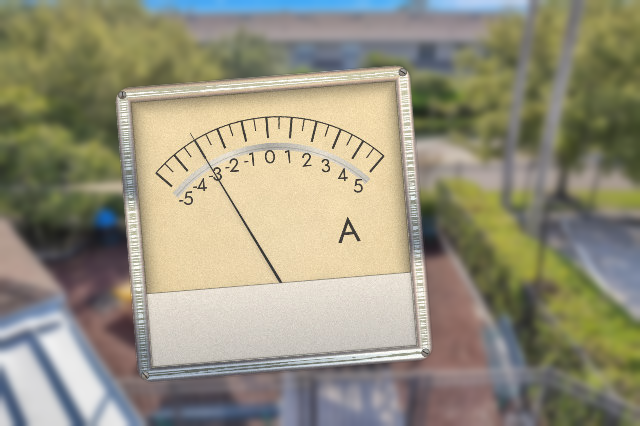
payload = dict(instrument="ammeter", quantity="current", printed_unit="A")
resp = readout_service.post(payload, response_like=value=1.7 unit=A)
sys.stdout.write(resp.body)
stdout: value=-3 unit=A
